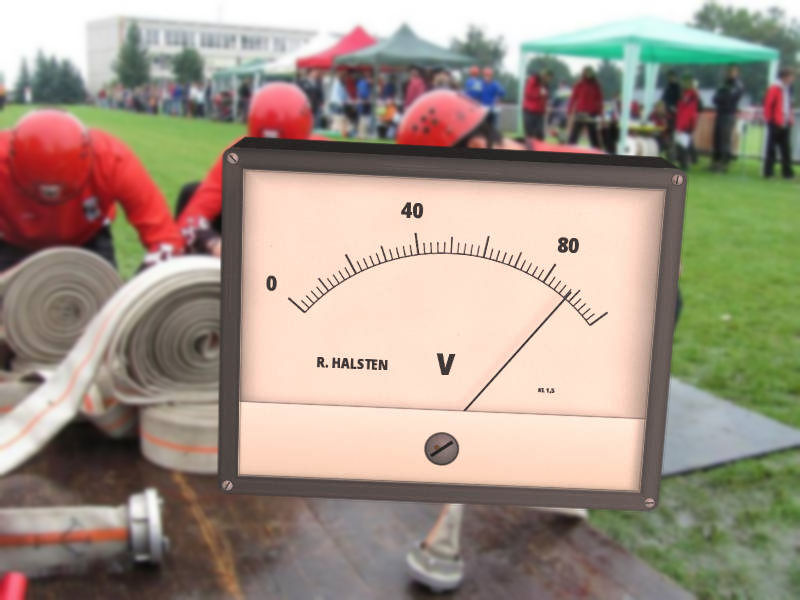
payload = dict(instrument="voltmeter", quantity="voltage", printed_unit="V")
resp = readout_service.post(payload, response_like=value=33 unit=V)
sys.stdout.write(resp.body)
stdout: value=88 unit=V
